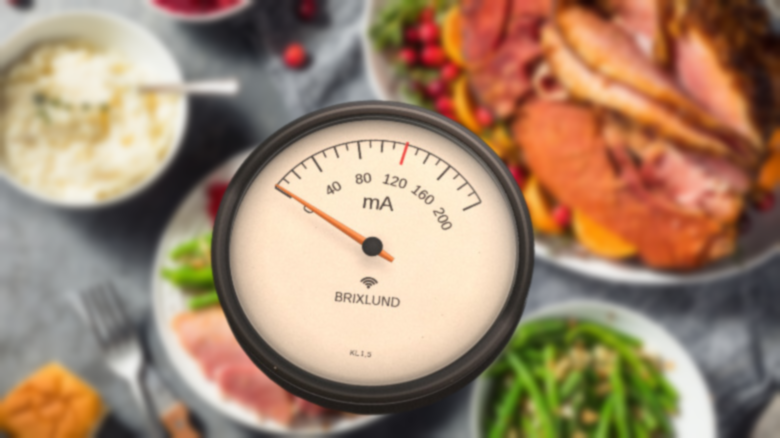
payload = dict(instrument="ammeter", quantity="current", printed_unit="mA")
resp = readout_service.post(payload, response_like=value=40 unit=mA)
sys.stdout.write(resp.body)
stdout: value=0 unit=mA
